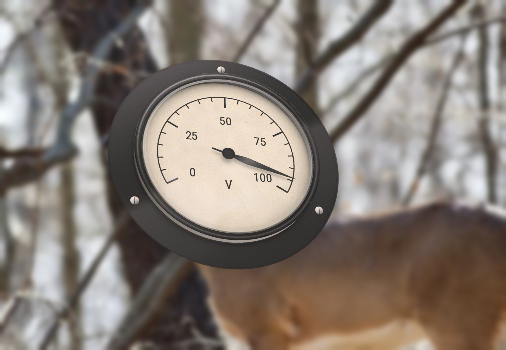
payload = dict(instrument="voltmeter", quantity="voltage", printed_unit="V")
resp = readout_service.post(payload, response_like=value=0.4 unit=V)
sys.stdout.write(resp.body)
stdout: value=95 unit=V
